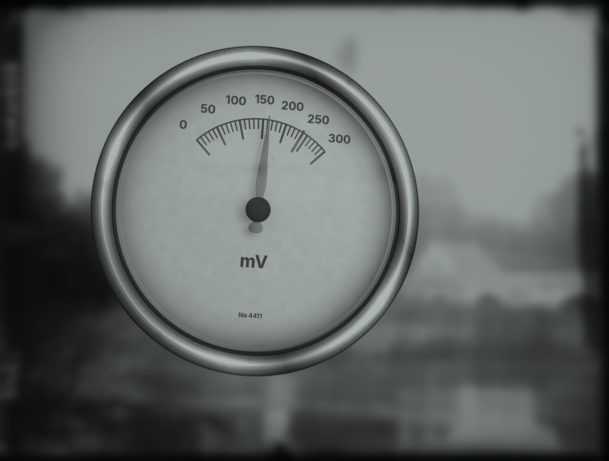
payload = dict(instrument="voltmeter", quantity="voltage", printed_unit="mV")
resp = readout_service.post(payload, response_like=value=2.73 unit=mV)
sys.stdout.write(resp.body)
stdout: value=160 unit=mV
